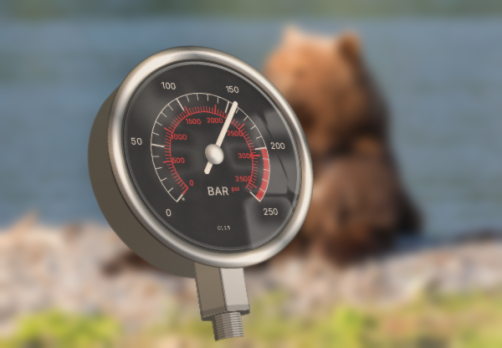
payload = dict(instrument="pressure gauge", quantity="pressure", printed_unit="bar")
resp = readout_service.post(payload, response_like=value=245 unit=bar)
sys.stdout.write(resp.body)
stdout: value=155 unit=bar
